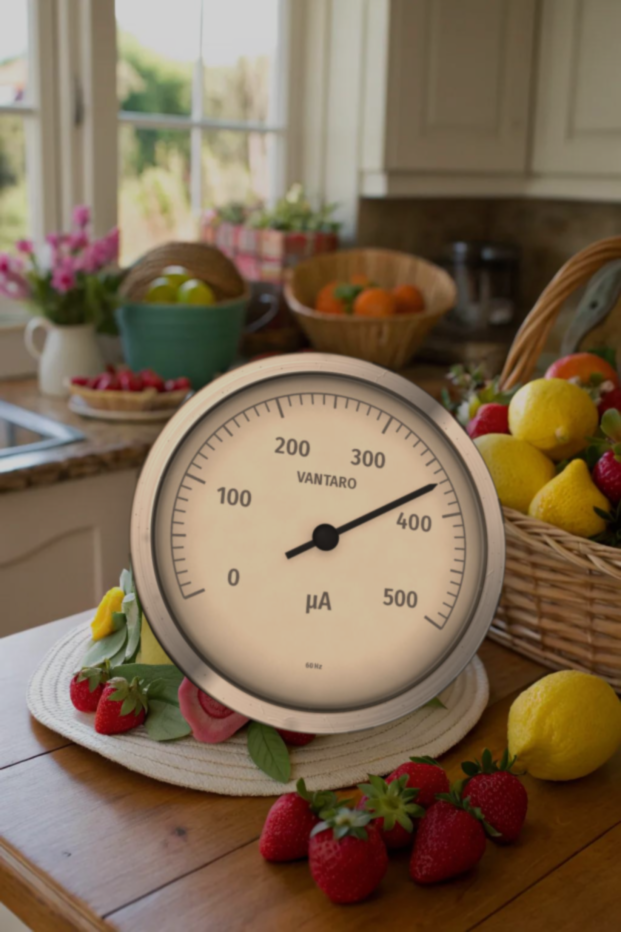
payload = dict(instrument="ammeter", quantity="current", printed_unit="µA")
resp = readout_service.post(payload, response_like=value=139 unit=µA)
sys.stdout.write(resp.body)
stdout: value=370 unit=µA
